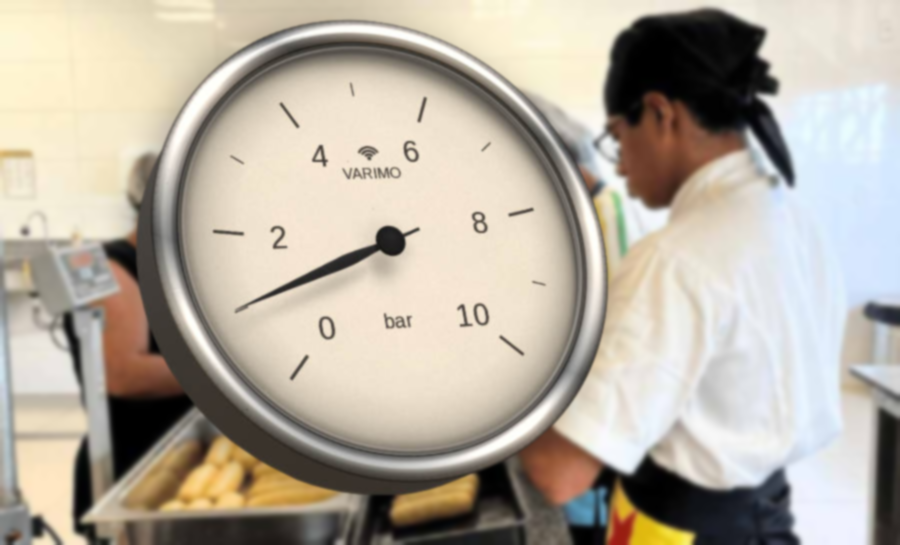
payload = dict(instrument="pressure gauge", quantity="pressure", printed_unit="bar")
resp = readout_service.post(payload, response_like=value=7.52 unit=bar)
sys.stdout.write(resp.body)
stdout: value=1 unit=bar
